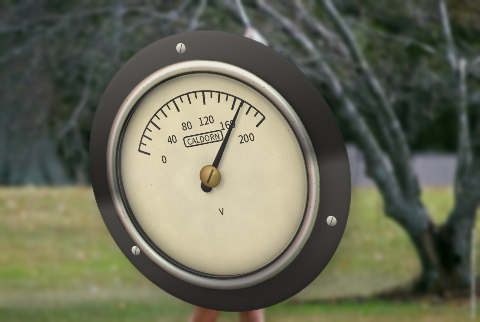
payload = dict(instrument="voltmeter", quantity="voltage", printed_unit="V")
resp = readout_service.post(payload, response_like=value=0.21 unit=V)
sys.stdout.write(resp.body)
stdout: value=170 unit=V
